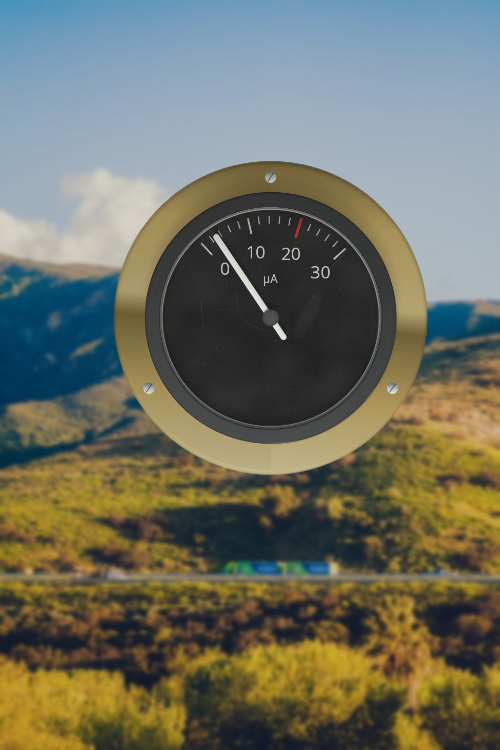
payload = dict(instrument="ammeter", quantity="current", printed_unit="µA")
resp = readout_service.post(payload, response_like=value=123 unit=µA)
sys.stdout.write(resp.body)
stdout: value=3 unit=µA
